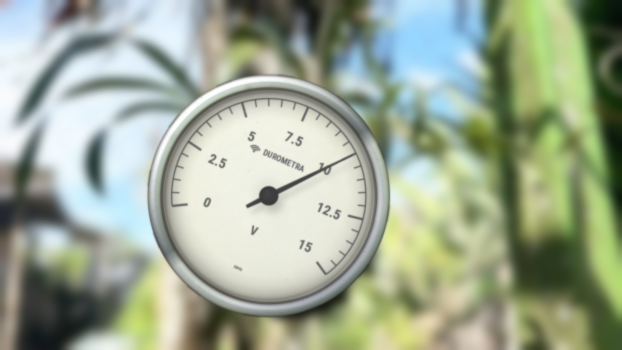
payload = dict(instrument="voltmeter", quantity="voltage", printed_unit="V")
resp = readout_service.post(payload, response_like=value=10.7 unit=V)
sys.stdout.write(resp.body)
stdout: value=10 unit=V
